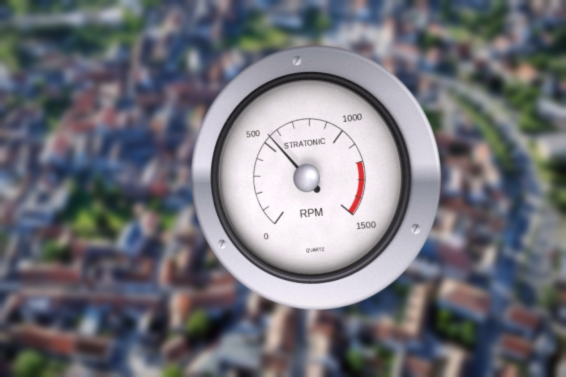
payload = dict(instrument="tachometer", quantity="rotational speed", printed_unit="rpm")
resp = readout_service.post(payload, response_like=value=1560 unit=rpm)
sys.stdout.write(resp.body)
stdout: value=550 unit=rpm
